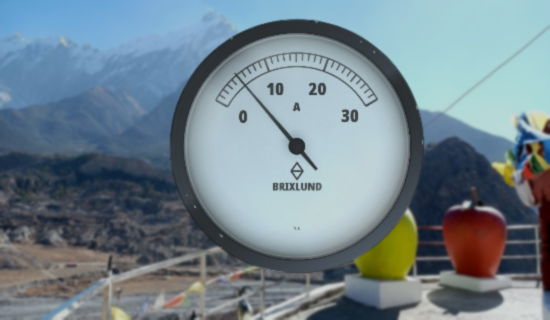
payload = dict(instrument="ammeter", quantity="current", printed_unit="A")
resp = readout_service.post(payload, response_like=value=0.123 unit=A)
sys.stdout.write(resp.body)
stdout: value=5 unit=A
